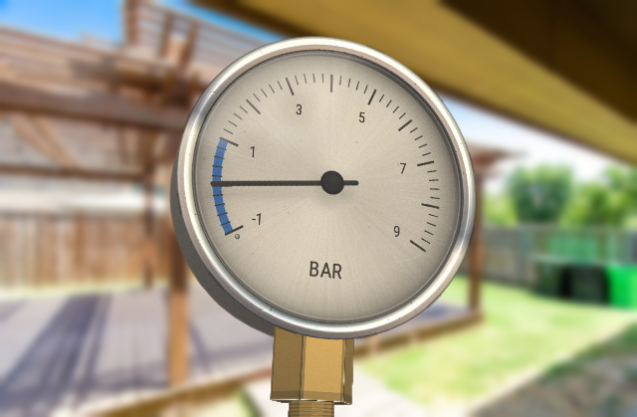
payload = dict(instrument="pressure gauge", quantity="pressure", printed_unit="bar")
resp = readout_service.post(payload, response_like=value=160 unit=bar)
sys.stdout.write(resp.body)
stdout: value=0 unit=bar
